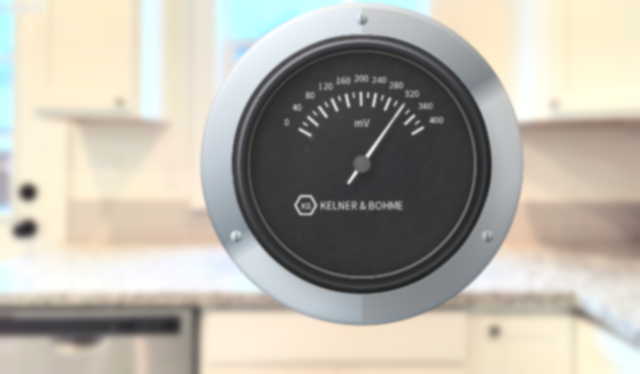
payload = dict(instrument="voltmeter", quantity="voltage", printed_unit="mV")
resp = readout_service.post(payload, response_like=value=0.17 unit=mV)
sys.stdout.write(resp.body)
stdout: value=320 unit=mV
